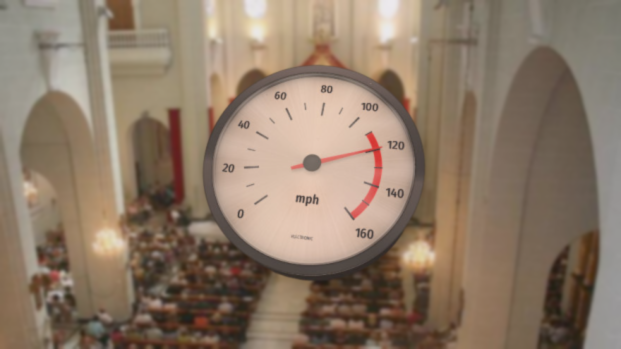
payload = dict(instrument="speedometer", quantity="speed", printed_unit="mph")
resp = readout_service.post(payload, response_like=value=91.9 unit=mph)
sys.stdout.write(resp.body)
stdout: value=120 unit=mph
